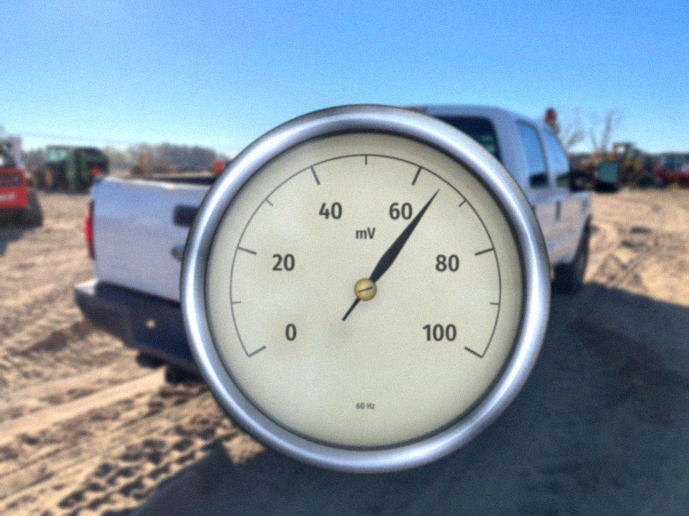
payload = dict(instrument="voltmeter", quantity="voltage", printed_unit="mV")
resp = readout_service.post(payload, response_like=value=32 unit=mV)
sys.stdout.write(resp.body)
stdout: value=65 unit=mV
